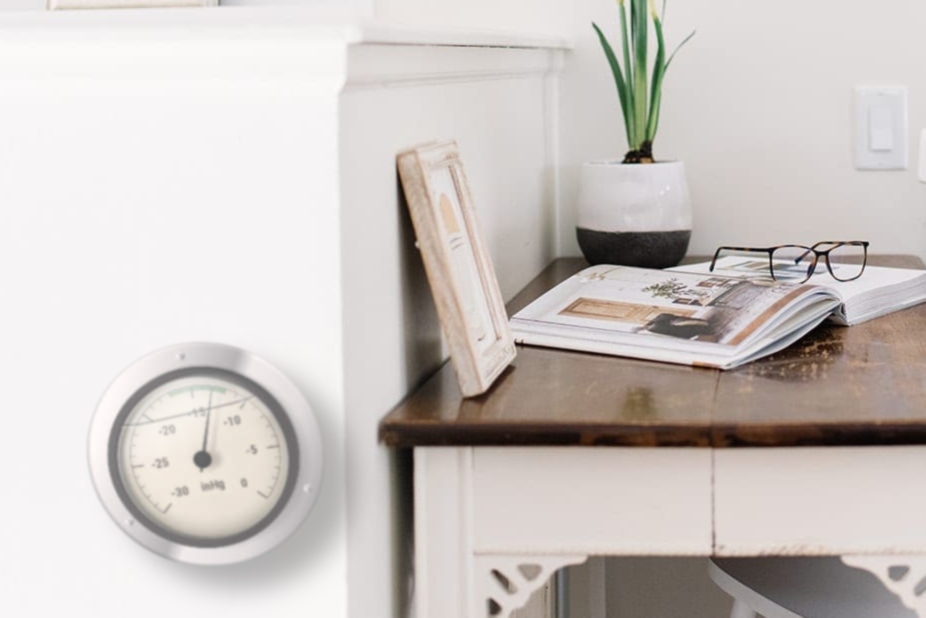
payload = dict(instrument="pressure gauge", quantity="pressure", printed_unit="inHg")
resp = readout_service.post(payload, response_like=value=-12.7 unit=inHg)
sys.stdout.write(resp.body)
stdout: value=-13 unit=inHg
